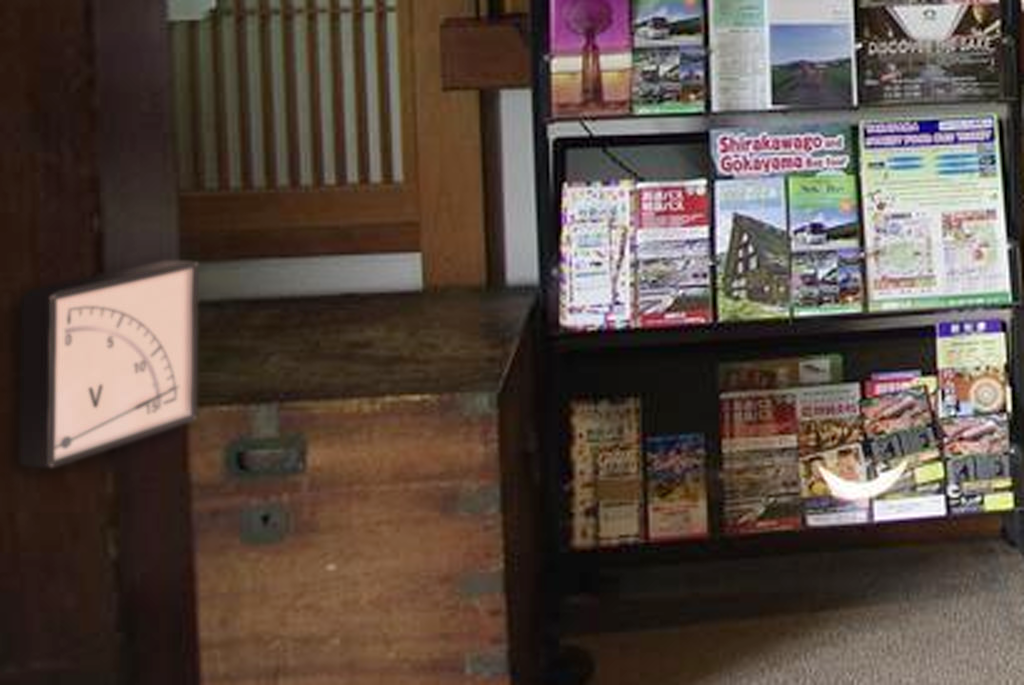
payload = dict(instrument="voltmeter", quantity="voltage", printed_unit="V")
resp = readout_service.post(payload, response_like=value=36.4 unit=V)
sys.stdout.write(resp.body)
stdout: value=14 unit=V
